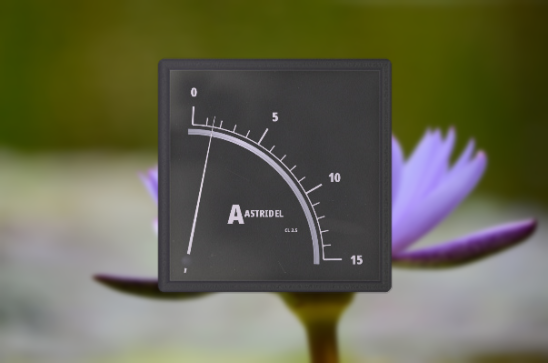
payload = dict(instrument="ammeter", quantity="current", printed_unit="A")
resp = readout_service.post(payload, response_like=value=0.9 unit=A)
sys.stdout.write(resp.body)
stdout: value=1.5 unit=A
